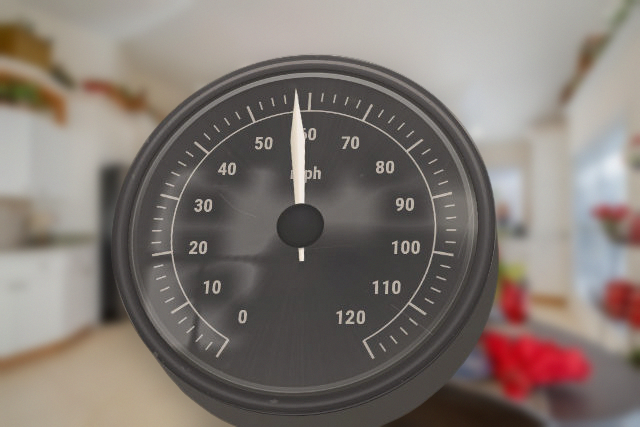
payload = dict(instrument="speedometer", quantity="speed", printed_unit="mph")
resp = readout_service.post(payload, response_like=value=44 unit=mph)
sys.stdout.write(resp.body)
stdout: value=58 unit=mph
